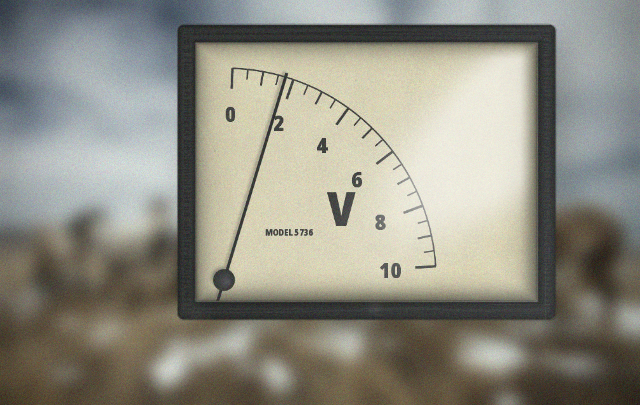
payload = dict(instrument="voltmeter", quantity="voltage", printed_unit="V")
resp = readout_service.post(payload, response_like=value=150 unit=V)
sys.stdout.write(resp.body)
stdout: value=1.75 unit=V
